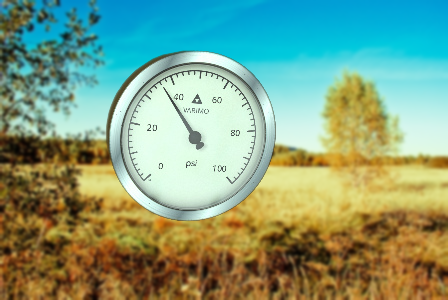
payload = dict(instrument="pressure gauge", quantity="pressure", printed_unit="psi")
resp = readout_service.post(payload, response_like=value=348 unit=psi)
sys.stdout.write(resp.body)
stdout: value=36 unit=psi
